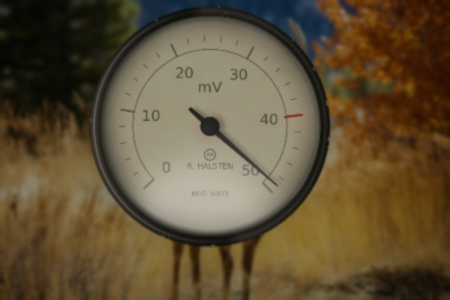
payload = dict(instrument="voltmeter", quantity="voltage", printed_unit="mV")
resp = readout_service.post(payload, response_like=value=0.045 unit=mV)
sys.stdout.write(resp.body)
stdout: value=49 unit=mV
